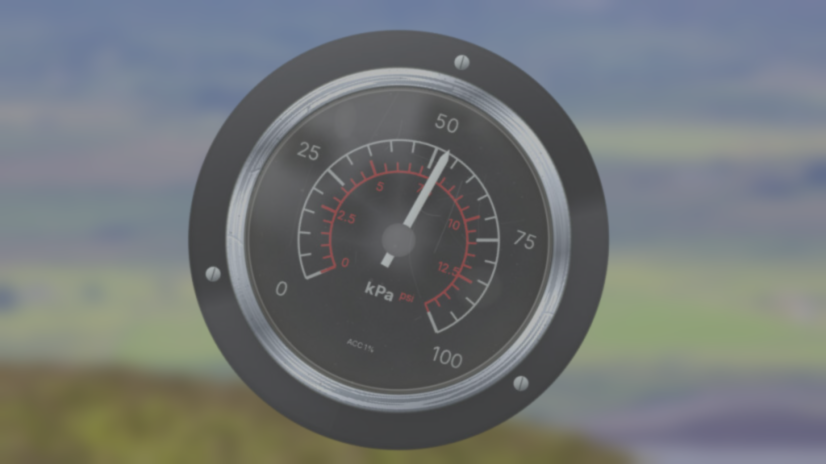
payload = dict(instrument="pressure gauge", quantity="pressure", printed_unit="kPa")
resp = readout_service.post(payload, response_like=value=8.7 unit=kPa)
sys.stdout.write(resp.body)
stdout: value=52.5 unit=kPa
